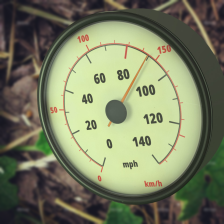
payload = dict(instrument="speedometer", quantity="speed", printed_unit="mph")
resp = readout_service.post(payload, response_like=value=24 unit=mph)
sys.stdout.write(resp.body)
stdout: value=90 unit=mph
